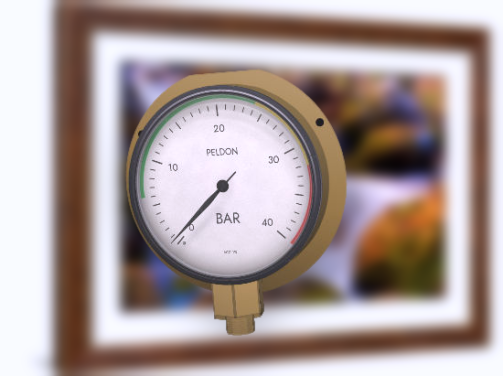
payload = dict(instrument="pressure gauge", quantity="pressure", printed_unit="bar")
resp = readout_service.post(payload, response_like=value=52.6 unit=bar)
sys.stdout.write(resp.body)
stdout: value=0.5 unit=bar
